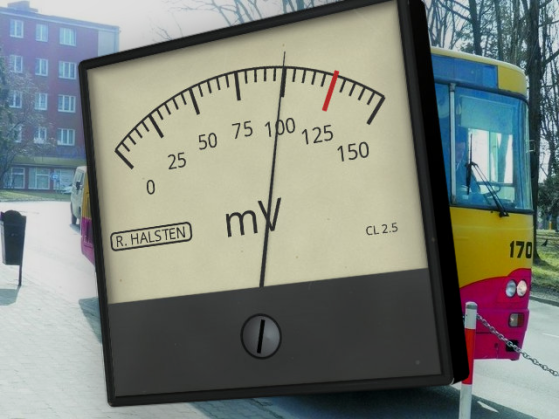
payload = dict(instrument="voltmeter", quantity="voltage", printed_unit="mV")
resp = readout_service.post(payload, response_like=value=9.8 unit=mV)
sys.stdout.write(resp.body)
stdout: value=100 unit=mV
